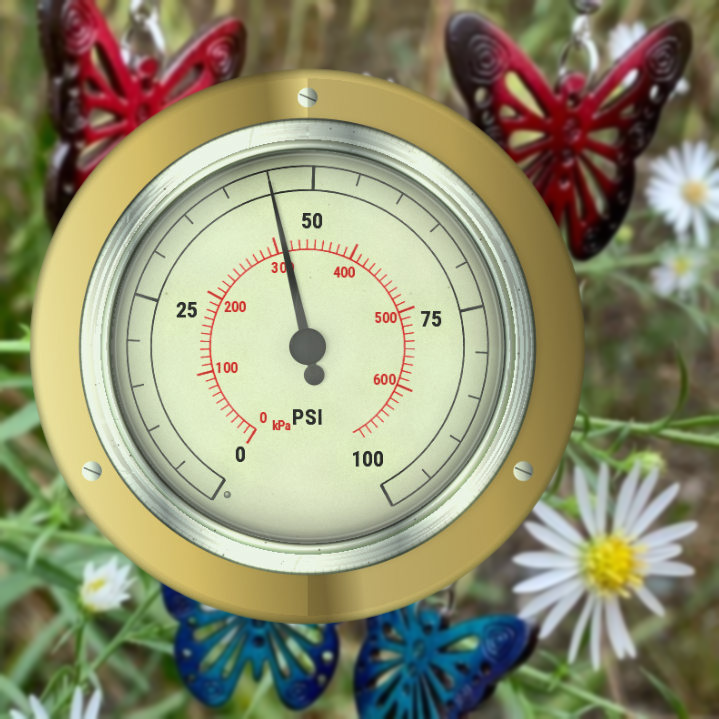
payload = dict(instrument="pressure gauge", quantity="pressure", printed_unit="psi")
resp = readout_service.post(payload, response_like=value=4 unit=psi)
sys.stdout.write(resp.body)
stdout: value=45 unit=psi
